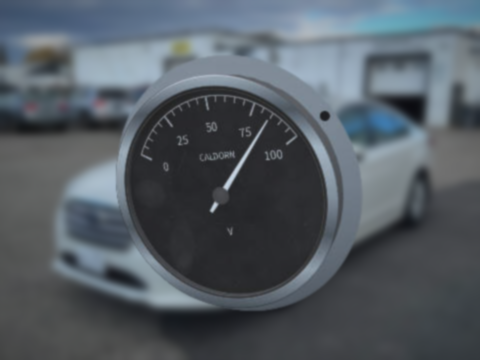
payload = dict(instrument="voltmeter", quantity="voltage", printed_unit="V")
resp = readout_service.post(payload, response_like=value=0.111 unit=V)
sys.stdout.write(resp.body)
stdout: value=85 unit=V
